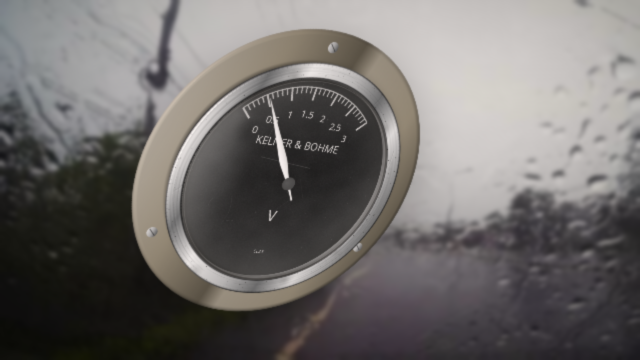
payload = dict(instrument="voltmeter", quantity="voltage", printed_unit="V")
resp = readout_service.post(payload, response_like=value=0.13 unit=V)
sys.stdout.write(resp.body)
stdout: value=0.5 unit=V
